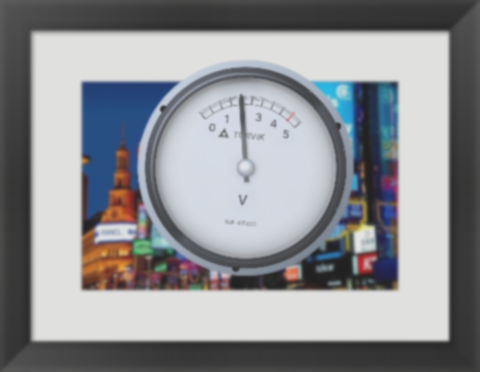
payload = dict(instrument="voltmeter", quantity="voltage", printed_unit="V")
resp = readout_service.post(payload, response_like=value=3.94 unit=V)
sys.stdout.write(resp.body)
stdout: value=2 unit=V
